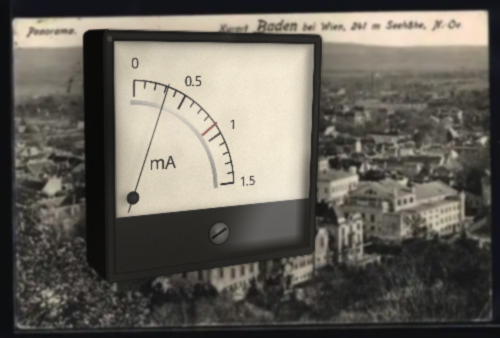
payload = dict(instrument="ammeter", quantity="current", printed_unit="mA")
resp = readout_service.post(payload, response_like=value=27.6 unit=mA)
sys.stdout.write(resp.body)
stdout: value=0.3 unit=mA
